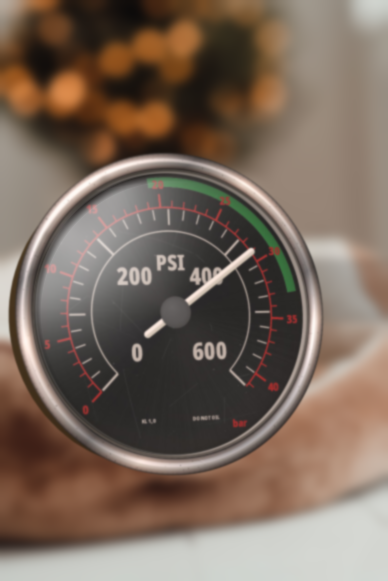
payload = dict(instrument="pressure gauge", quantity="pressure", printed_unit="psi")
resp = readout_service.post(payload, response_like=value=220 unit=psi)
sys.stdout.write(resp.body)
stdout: value=420 unit=psi
